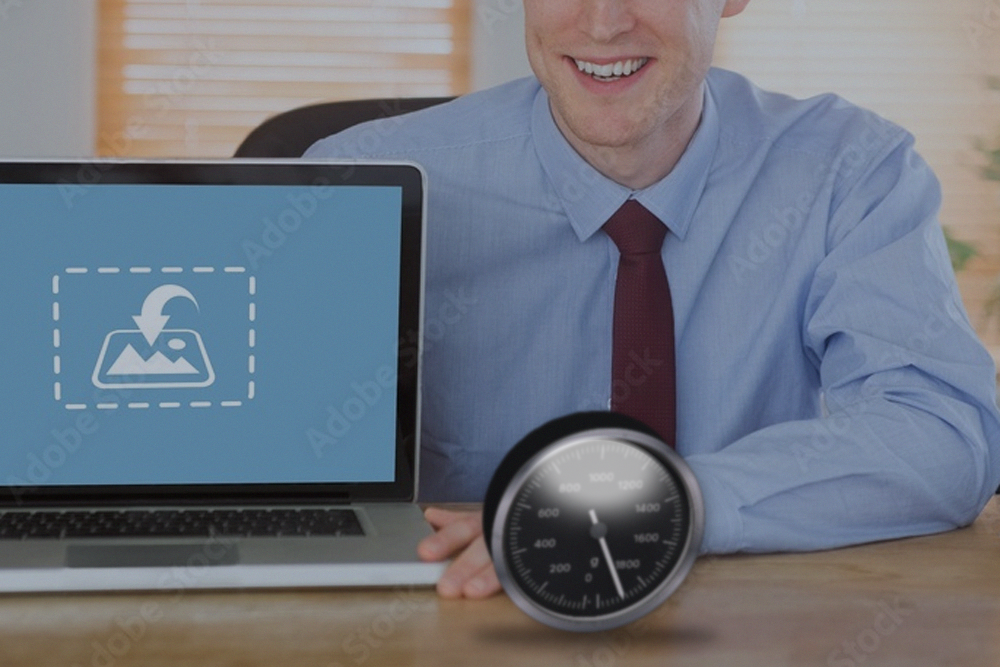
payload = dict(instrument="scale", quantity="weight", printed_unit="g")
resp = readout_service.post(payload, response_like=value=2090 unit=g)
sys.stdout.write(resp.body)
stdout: value=1900 unit=g
